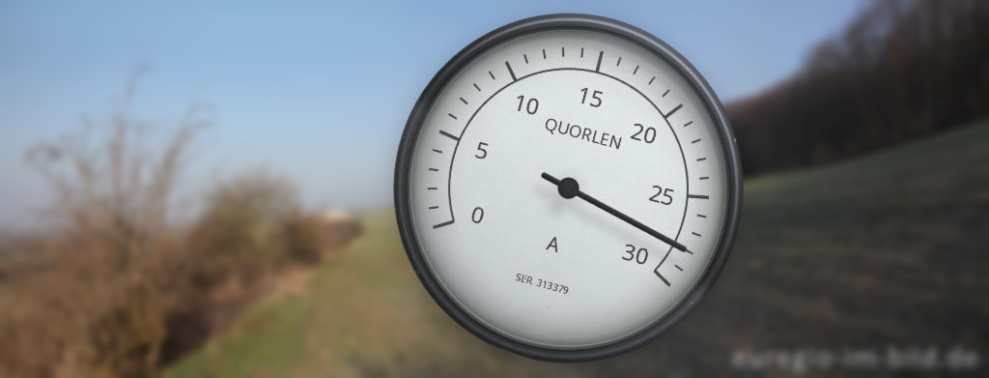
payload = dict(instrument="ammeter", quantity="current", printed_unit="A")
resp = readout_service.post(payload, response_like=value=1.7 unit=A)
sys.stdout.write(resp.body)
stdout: value=28 unit=A
